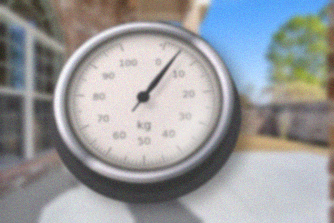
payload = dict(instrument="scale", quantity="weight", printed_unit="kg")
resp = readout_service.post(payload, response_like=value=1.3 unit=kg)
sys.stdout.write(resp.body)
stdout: value=5 unit=kg
